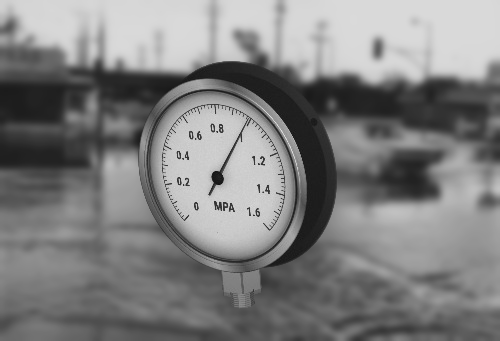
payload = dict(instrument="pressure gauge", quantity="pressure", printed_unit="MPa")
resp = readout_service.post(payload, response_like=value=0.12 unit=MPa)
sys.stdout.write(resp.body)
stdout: value=1 unit=MPa
